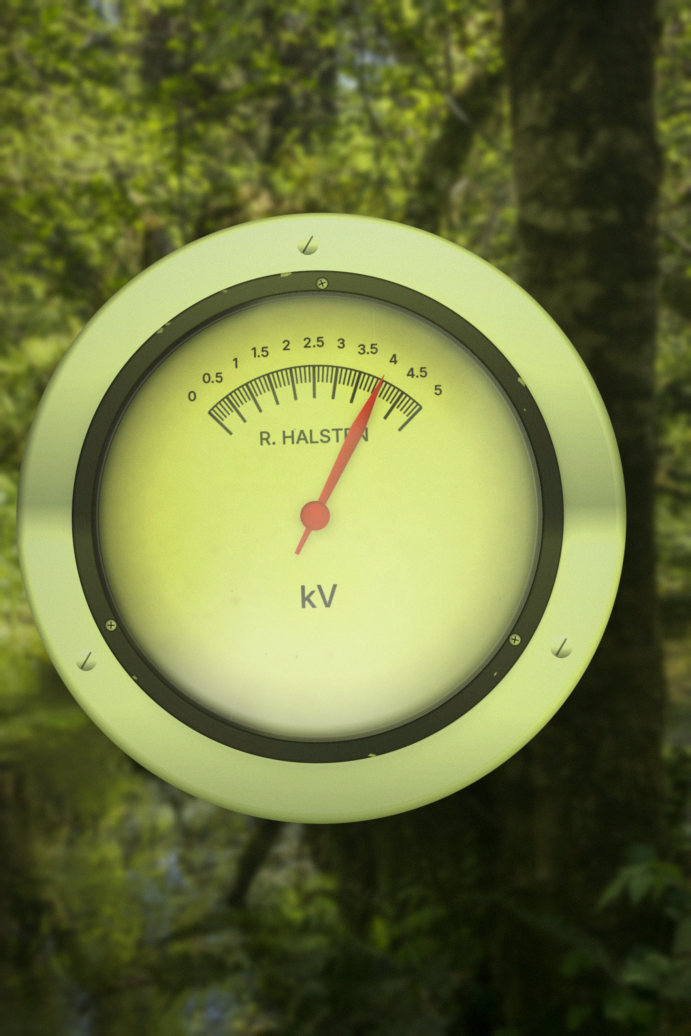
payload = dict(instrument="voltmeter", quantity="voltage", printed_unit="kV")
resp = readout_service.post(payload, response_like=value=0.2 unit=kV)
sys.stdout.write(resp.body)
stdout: value=4 unit=kV
